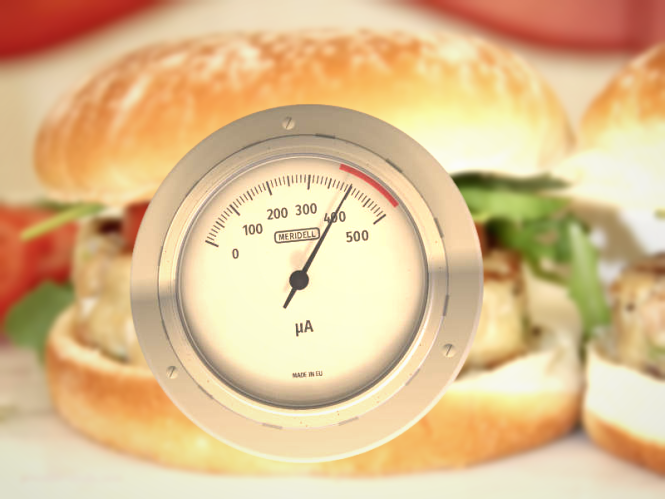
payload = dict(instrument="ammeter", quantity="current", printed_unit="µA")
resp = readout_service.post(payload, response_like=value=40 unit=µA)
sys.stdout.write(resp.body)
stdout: value=400 unit=µA
